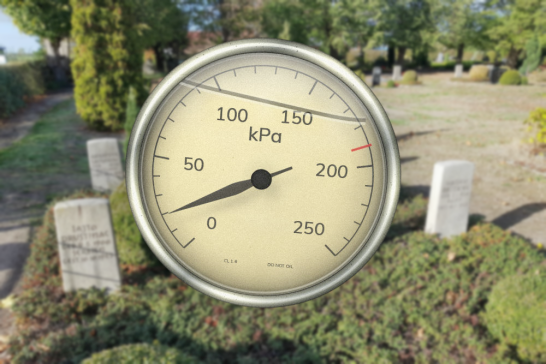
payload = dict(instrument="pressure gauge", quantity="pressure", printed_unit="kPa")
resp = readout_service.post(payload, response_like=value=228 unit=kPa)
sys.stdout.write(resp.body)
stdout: value=20 unit=kPa
